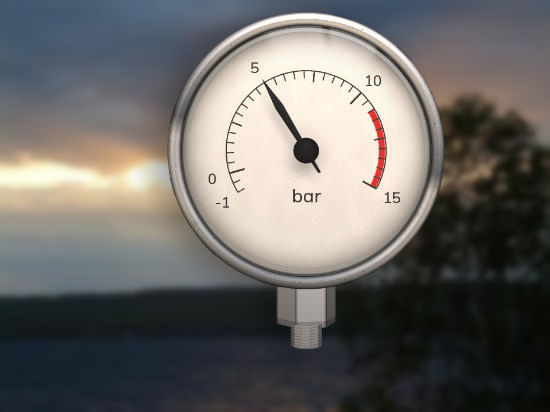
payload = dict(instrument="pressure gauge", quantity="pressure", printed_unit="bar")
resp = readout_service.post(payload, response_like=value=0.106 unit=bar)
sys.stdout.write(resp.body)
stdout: value=5 unit=bar
